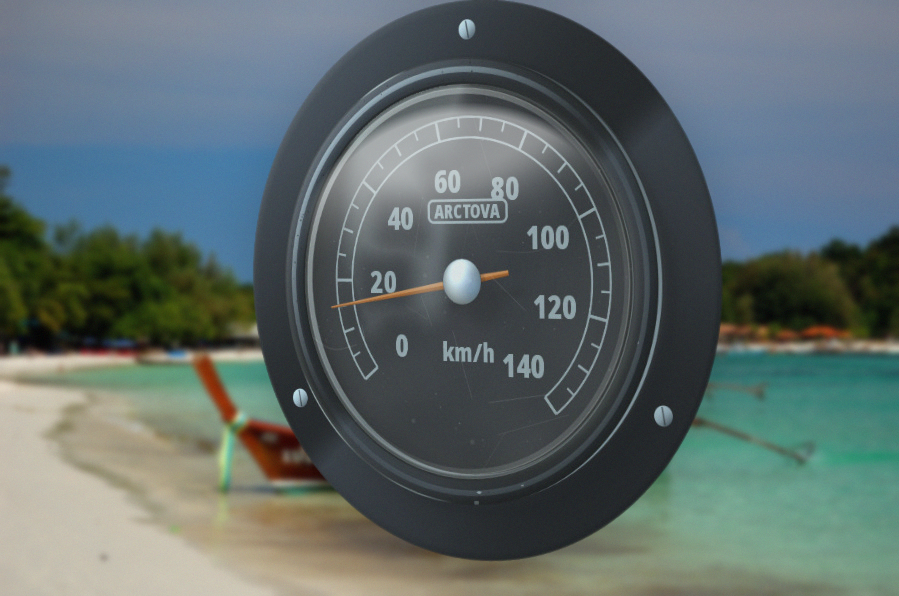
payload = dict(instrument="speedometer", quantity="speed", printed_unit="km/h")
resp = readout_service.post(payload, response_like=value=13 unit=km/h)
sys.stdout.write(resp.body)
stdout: value=15 unit=km/h
